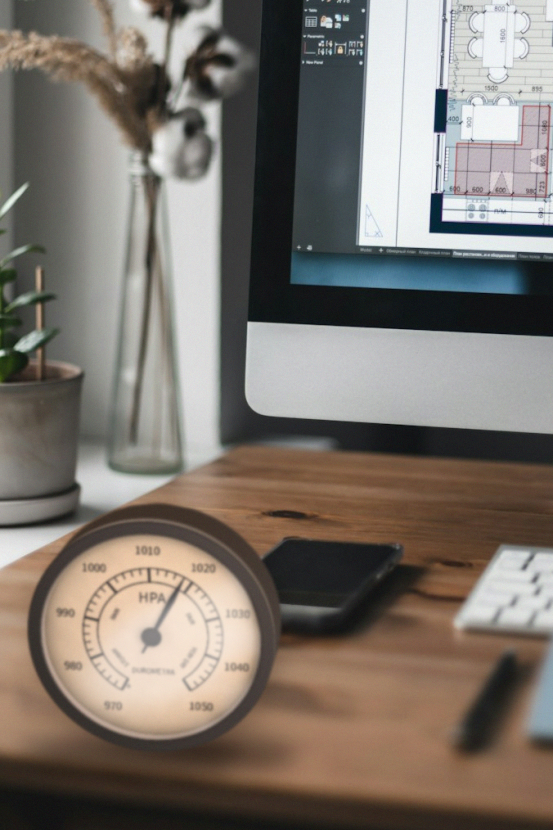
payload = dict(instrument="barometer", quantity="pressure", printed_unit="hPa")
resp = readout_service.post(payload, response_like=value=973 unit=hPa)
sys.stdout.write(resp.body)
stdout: value=1018 unit=hPa
